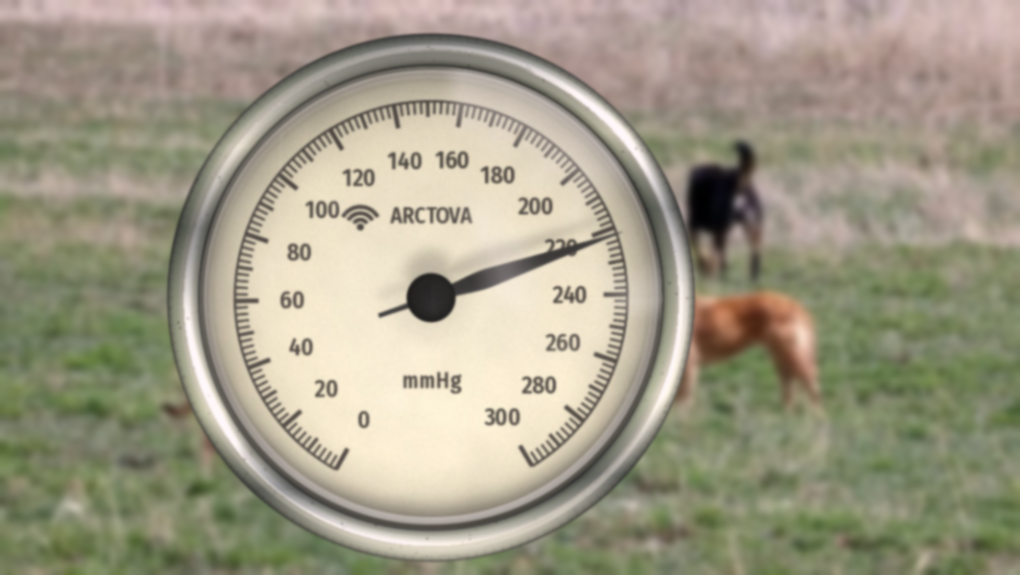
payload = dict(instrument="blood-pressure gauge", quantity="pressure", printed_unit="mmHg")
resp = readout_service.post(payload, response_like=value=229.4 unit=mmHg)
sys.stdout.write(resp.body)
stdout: value=222 unit=mmHg
